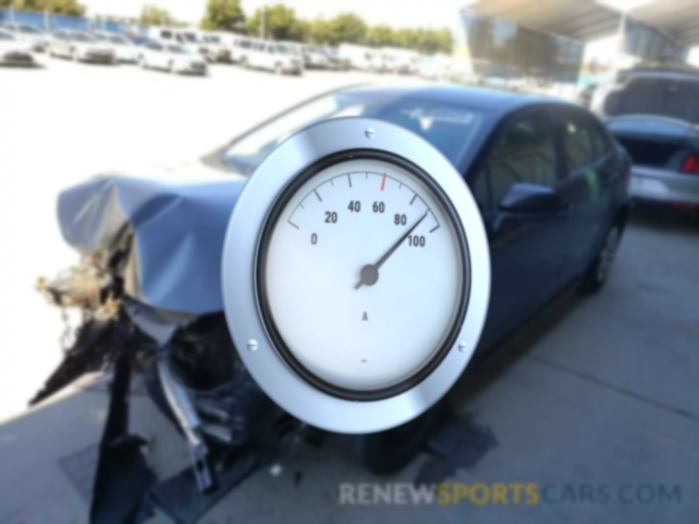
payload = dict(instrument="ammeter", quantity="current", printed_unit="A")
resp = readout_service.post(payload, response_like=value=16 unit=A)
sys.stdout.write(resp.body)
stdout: value=90 unit=A
